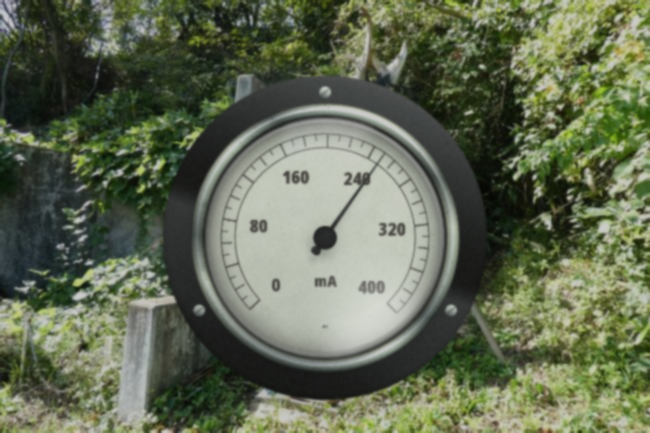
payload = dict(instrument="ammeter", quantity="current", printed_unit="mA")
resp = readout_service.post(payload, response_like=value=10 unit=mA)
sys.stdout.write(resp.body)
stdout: value=250 unit=mA
